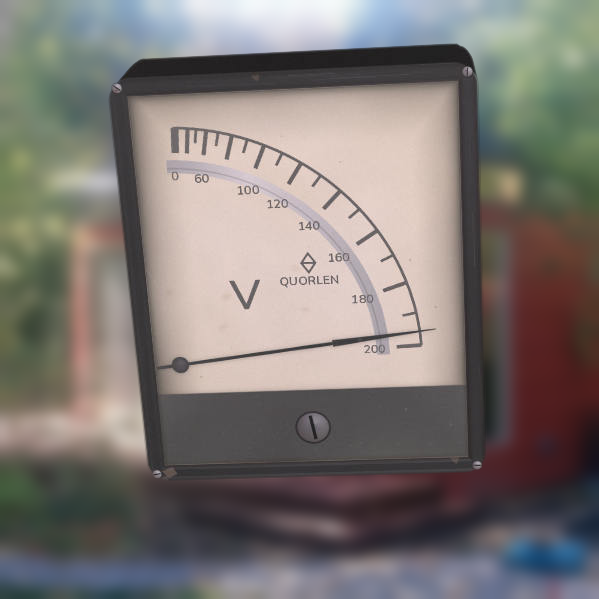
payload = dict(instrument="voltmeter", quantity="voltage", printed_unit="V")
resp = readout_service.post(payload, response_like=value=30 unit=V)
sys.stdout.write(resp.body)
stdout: value=195 unit=V
